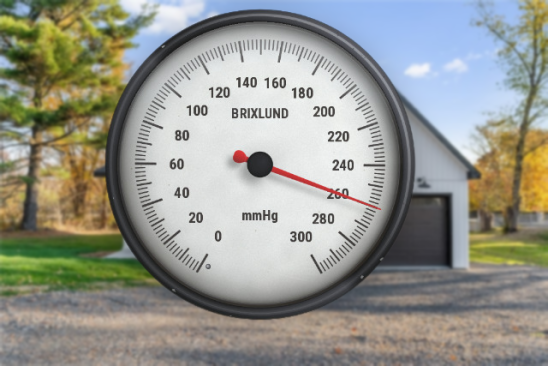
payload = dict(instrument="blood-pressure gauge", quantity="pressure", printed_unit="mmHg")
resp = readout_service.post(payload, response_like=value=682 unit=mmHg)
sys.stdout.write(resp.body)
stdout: value=260 unit=mmHg
